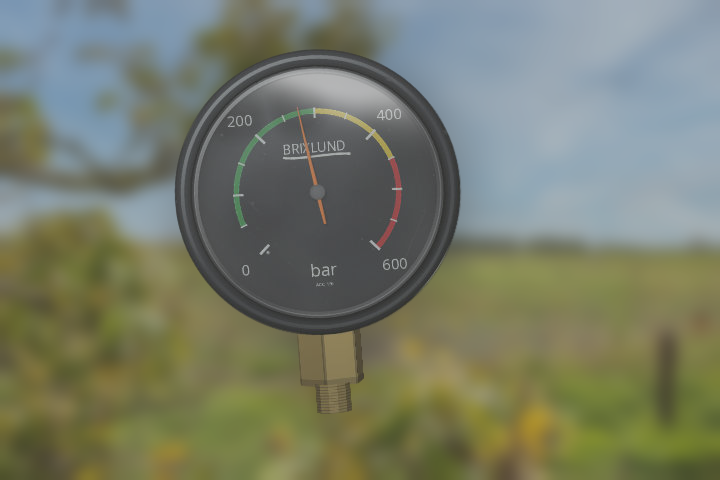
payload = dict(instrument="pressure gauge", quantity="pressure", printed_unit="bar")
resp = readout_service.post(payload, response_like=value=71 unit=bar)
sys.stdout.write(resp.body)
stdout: value=275 unit=bar
